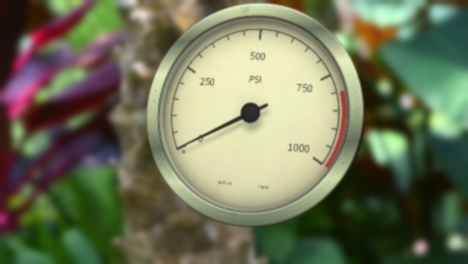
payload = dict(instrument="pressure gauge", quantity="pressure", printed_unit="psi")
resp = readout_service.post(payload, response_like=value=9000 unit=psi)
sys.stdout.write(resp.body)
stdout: value=0 unit=psi
